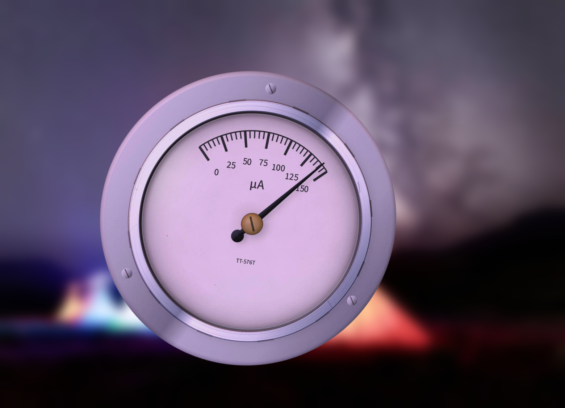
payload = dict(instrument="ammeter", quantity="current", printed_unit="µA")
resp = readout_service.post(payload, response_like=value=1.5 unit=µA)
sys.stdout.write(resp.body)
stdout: value=140 unit=µA
